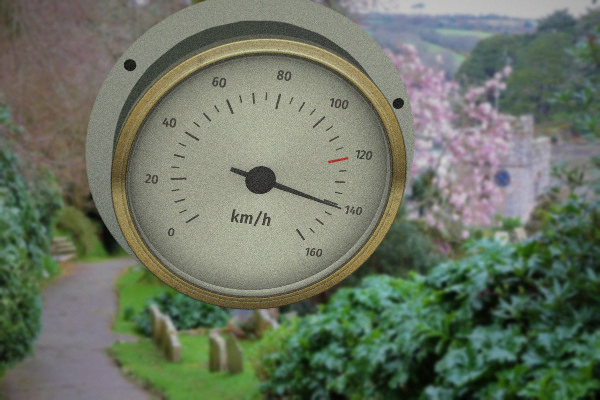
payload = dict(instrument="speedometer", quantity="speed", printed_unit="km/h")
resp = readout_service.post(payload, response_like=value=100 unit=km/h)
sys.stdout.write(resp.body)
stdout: value=140 unit=km/h
